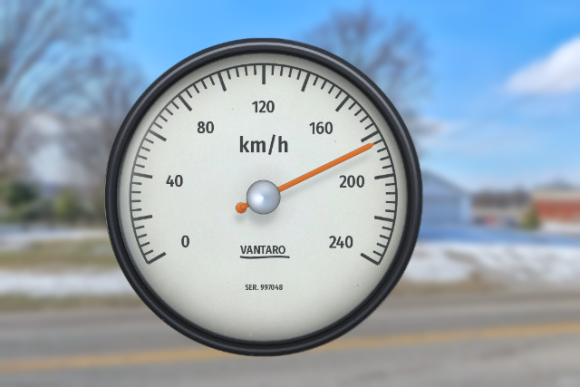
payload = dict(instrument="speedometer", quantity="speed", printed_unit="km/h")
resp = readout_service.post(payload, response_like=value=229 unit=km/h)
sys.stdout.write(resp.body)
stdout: value=184 unit=km/h
